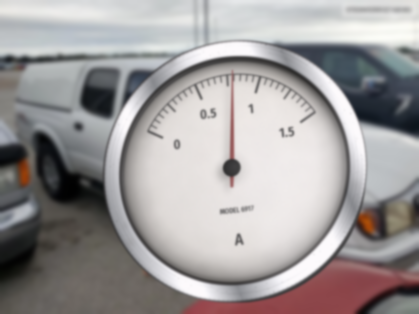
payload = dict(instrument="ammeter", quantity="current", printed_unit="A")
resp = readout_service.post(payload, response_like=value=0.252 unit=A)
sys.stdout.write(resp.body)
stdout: value=0.8 unit=A
